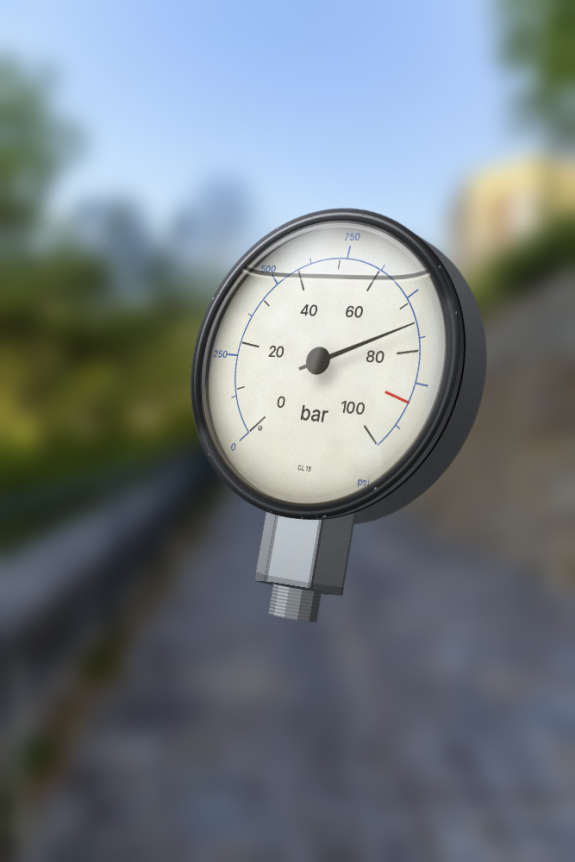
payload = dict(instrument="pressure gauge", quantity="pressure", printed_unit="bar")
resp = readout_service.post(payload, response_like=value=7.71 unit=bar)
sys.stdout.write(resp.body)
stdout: value=75 unit=bar
